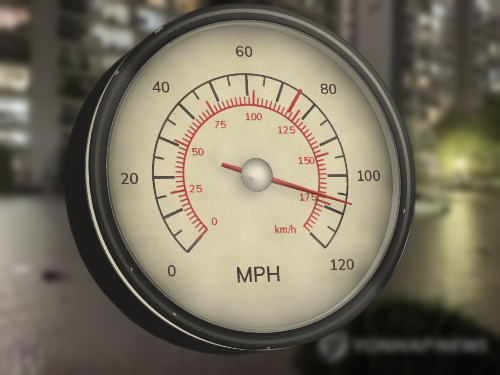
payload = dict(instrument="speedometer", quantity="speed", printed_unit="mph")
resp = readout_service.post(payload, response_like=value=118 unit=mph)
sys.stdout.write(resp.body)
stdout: value=107.5 unit=mph
